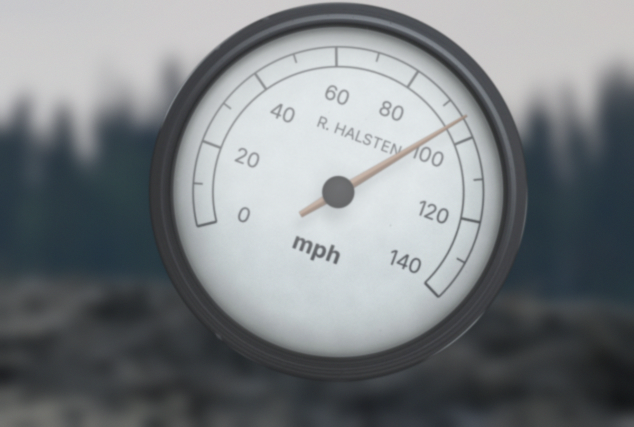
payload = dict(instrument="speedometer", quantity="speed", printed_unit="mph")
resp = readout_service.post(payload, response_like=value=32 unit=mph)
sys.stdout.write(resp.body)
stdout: value=95 unit=mph
